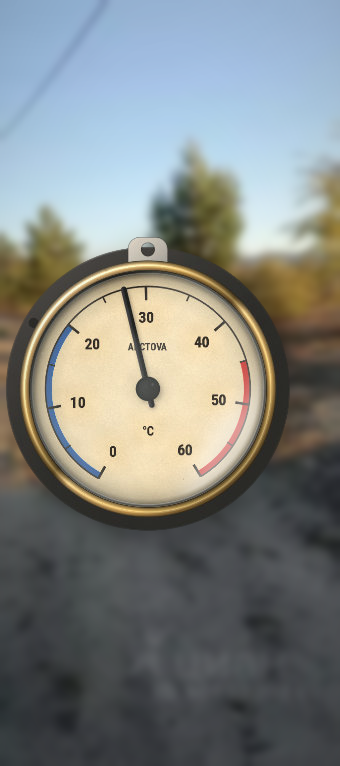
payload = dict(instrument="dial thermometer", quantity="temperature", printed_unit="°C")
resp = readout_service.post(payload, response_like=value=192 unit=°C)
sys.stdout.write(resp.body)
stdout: value=27.5 unit=°C
